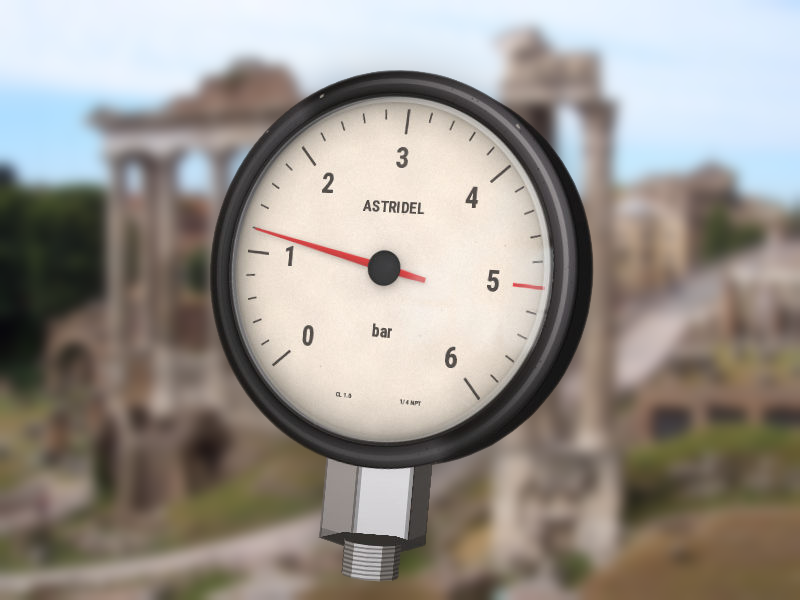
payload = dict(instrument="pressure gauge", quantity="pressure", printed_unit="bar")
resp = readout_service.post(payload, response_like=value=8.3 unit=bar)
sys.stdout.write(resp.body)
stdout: value=1.2 unit=bar
